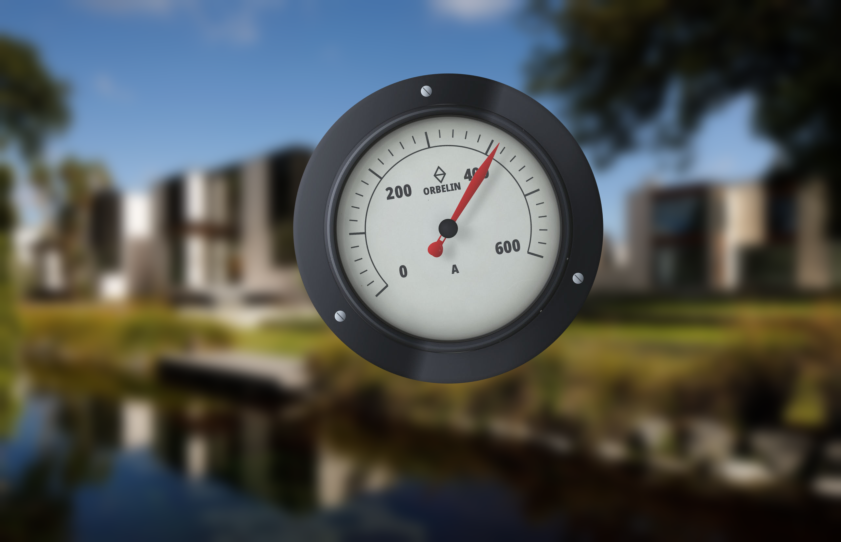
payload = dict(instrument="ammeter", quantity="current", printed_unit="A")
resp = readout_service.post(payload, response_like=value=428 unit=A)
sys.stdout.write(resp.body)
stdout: value=410 unit=A
